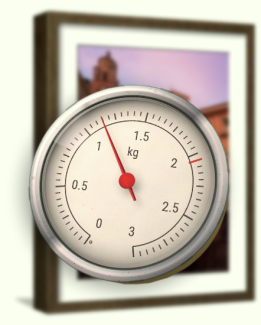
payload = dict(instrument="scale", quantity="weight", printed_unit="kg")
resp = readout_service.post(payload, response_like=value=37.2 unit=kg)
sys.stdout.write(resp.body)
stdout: value=1.15 unit=kg
